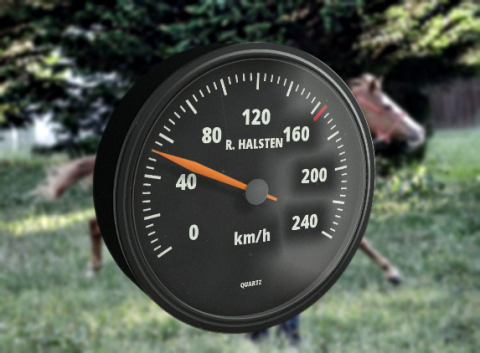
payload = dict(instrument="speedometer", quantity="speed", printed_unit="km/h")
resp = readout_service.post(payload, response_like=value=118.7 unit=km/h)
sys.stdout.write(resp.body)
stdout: value=52 unit=km/h
